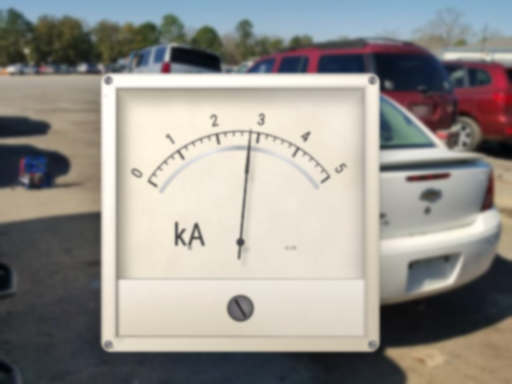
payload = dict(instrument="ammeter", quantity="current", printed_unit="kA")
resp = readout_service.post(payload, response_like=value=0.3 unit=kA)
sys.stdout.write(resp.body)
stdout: value=2.8 unit=kA
